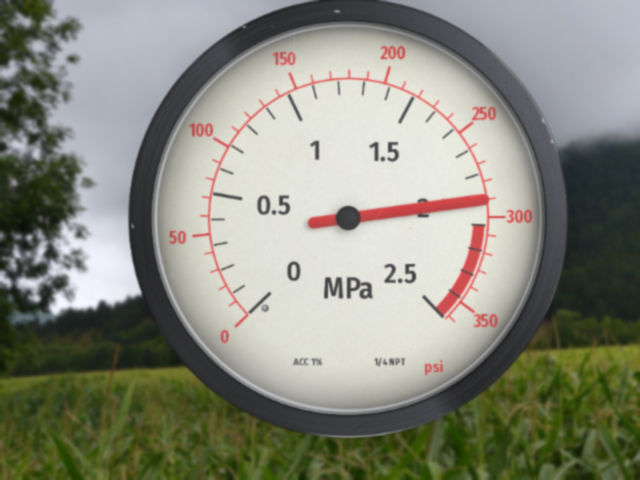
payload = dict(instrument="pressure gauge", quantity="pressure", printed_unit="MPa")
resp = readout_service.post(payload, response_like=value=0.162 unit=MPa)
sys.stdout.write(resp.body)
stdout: value=2 unit=MPa
